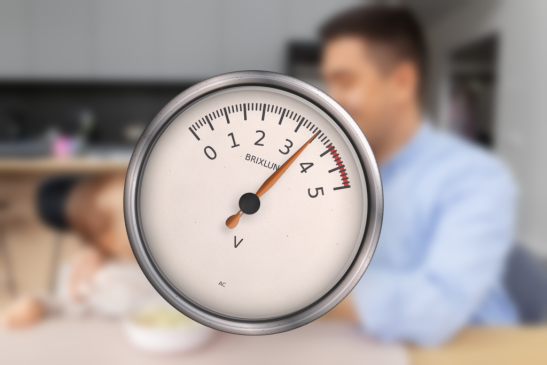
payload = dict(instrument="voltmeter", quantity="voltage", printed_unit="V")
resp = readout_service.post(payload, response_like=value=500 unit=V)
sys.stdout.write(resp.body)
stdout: value=3.5 unit=V
